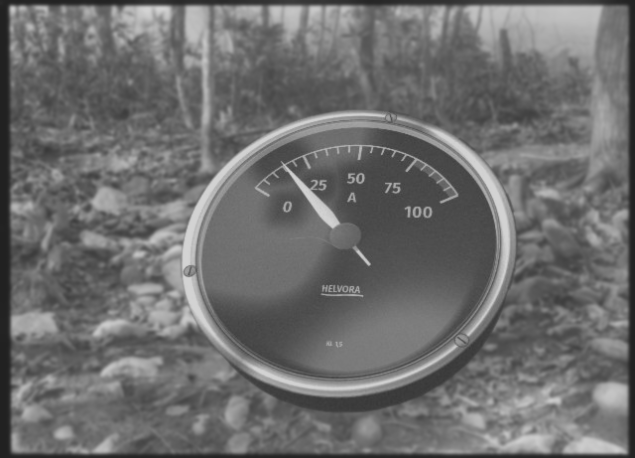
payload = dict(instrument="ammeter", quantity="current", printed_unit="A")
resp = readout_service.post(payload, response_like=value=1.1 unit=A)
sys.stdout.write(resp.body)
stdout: value=15 unit=A
